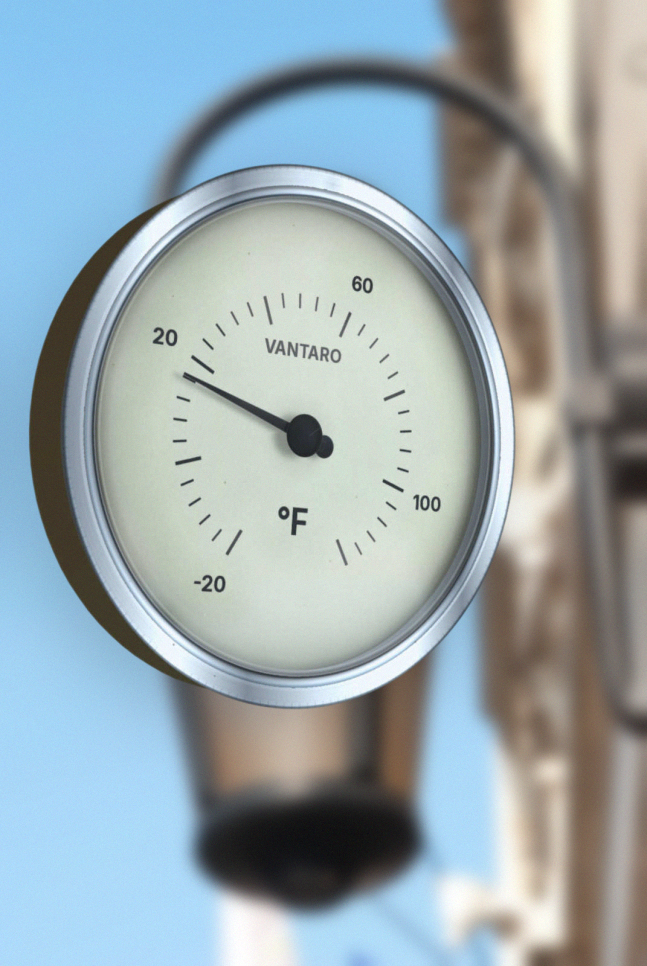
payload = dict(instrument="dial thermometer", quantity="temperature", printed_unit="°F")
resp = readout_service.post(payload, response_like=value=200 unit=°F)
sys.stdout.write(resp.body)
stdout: value=16 unit=°F
